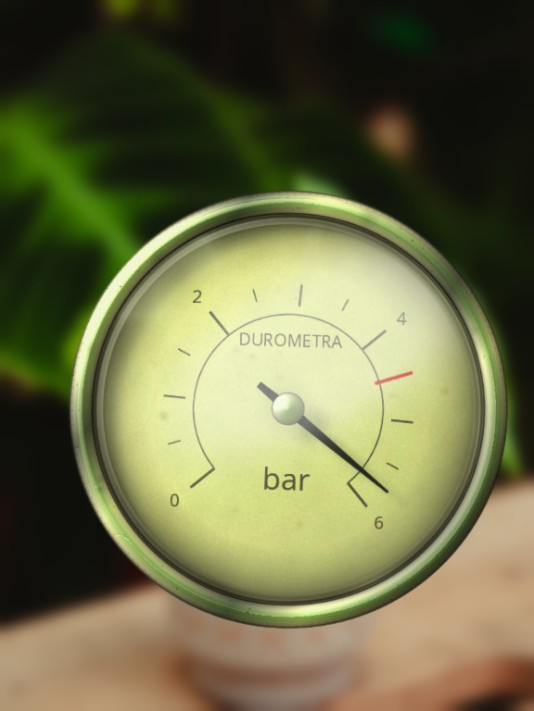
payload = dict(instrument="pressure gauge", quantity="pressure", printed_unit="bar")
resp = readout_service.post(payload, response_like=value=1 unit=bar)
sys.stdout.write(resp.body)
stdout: value=5.75 unit=bar
